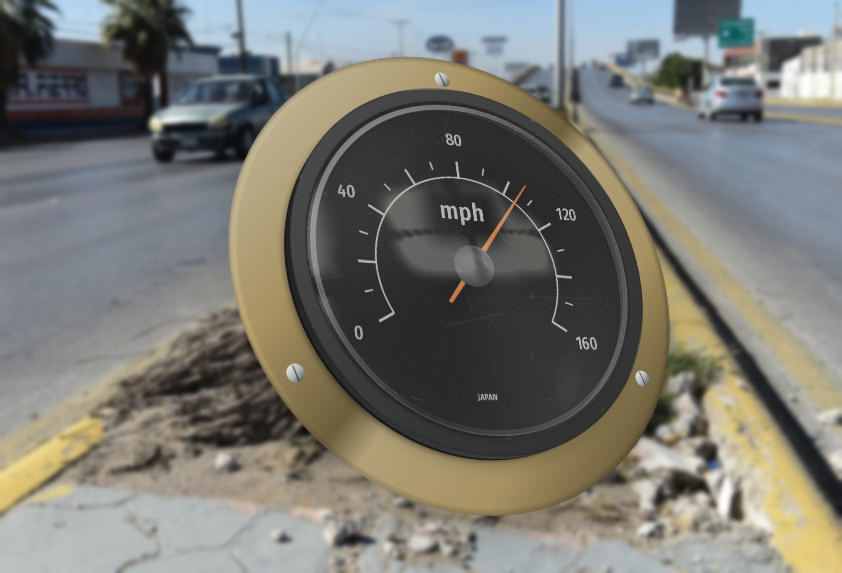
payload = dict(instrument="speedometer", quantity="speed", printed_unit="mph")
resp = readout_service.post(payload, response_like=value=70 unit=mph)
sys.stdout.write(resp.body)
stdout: value=105 unit=mph
